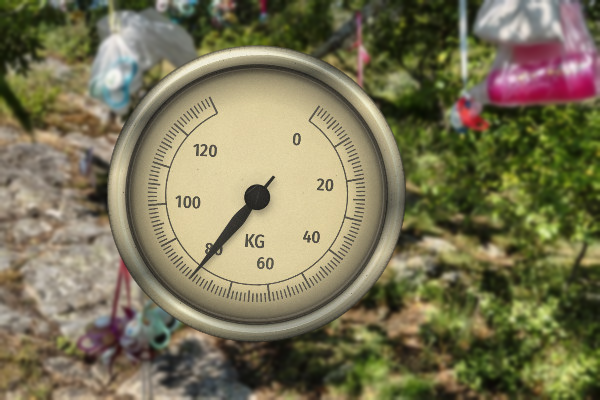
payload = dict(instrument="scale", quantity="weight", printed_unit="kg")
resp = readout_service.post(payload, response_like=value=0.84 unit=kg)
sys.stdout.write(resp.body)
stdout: value=80 unit=kg
